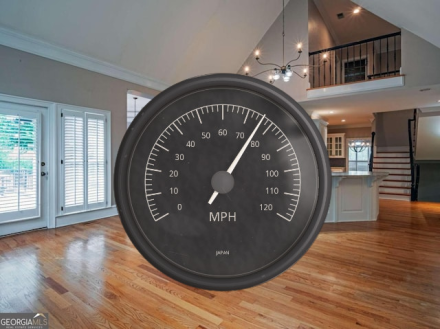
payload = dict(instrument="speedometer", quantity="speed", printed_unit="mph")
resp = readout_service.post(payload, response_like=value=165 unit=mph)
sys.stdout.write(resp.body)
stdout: value=76 unit=mph
